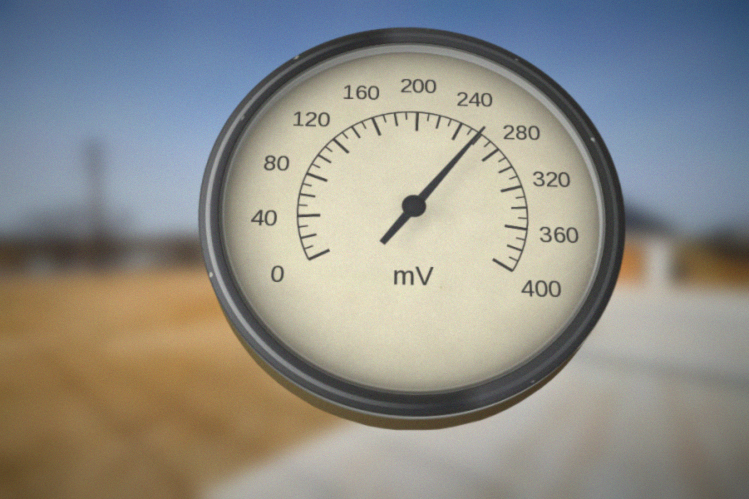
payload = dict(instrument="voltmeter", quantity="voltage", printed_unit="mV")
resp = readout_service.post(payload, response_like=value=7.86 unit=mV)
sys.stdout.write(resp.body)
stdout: value=260 unit=mV
